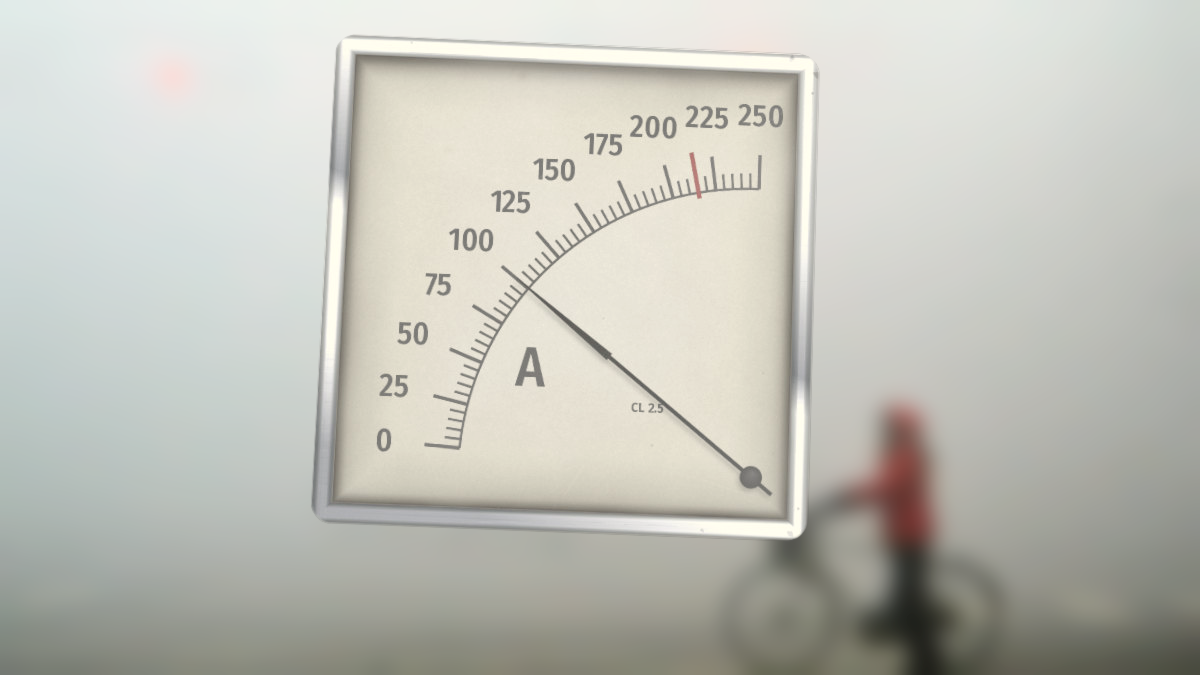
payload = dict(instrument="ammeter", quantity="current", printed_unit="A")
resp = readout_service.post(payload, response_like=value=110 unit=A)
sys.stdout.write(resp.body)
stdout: value=100 unit=A
